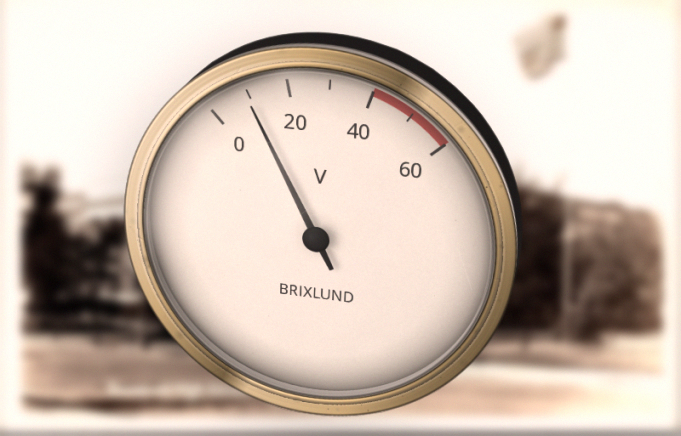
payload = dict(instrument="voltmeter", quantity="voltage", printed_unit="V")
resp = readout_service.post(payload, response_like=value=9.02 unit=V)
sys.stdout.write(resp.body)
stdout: value=10 unit=V
